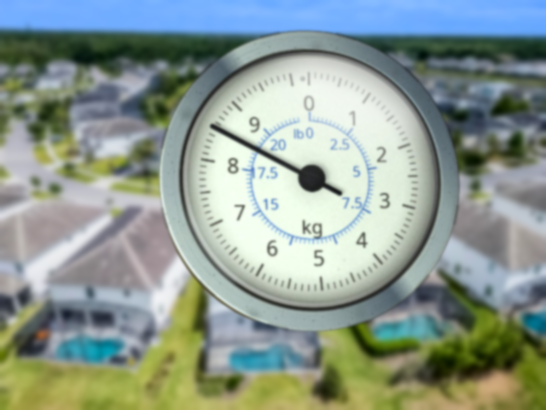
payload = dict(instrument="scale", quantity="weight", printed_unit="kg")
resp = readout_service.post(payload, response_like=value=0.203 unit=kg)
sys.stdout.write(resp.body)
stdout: value=8.5 unit=kg
